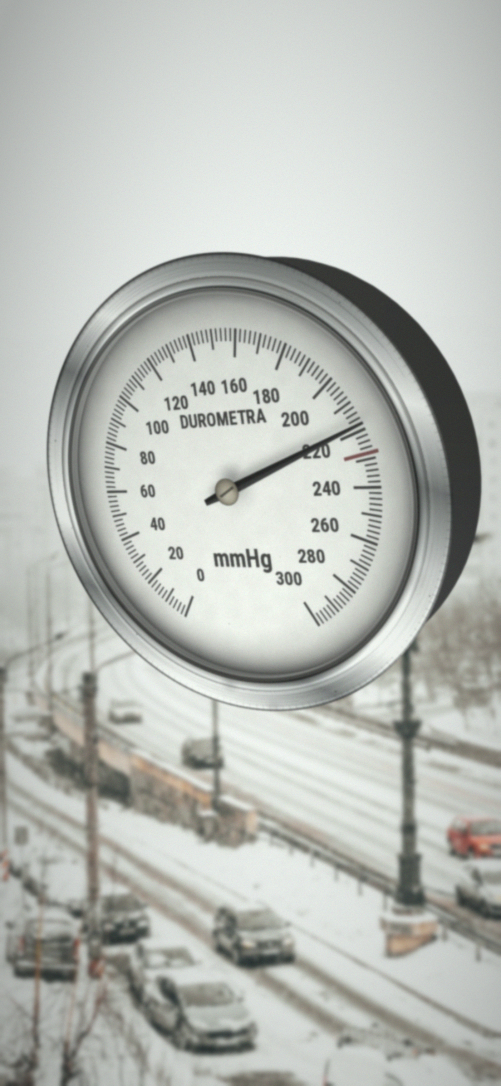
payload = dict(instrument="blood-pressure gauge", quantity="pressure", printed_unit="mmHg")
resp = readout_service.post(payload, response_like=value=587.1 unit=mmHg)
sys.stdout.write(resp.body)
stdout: value=218 unit=mmHg
